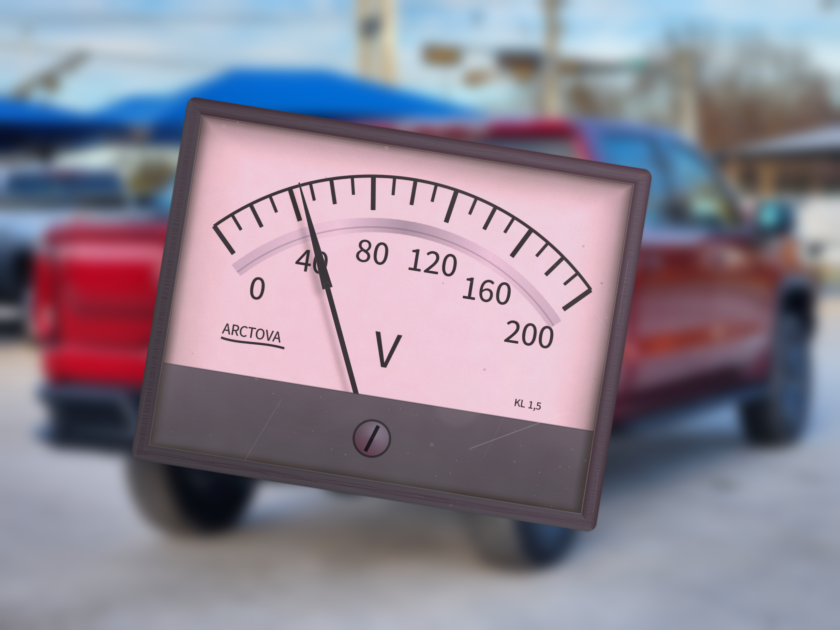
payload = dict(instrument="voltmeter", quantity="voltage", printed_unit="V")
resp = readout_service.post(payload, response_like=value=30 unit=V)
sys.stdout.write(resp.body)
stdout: value=45 unit=V
